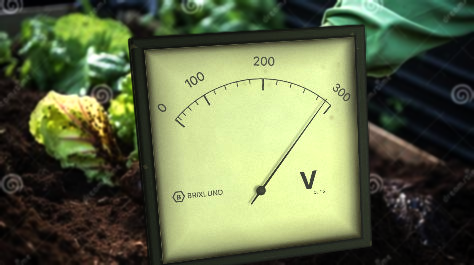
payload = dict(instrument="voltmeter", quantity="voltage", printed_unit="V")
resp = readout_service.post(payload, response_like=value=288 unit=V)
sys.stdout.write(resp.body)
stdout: value=290 unit=V
